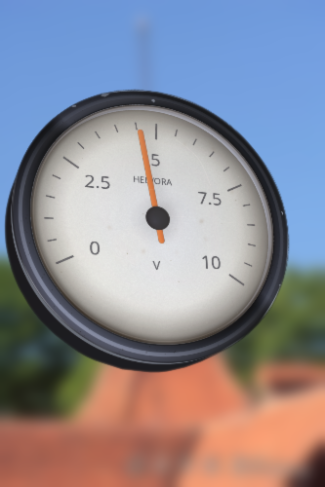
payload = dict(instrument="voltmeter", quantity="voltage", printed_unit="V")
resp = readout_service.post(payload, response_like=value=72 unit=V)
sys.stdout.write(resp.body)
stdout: value=4.5 unit=V
